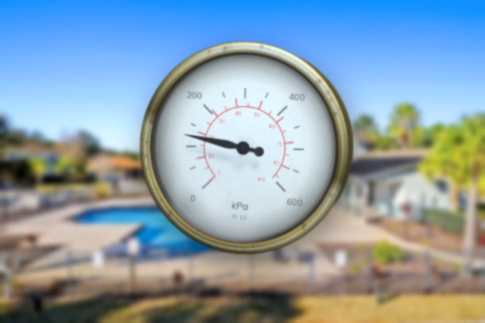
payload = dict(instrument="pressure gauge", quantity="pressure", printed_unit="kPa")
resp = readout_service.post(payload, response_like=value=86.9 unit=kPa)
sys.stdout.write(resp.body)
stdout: value=125 unit=kPa
